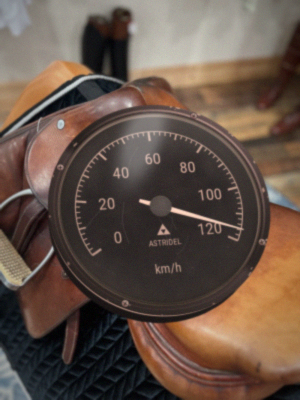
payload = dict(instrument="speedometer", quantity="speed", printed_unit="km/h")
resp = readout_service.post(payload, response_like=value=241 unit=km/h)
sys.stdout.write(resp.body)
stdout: value=116 unit=km/h
